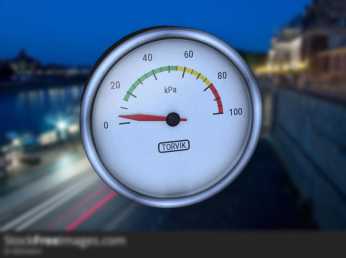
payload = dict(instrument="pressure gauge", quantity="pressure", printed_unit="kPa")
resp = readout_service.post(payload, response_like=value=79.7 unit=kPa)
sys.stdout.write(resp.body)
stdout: value=5 unit=kPa
